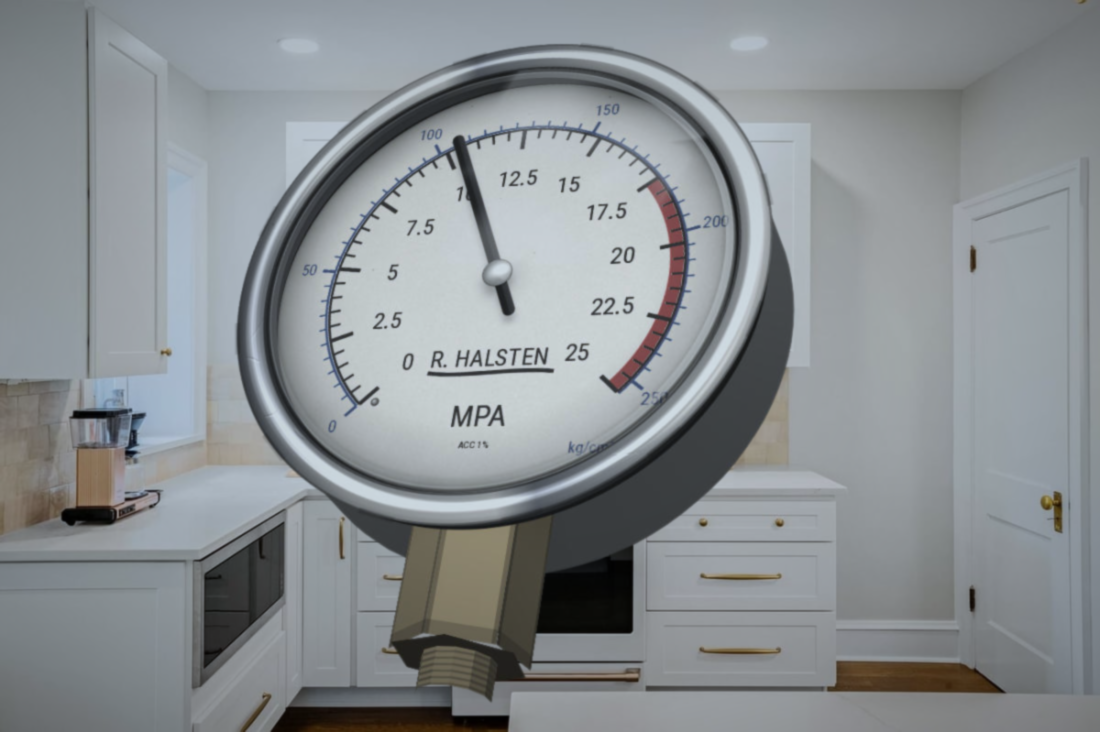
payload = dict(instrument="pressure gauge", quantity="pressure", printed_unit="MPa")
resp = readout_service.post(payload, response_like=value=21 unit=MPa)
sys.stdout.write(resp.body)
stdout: value=10.5 unit=MPa
